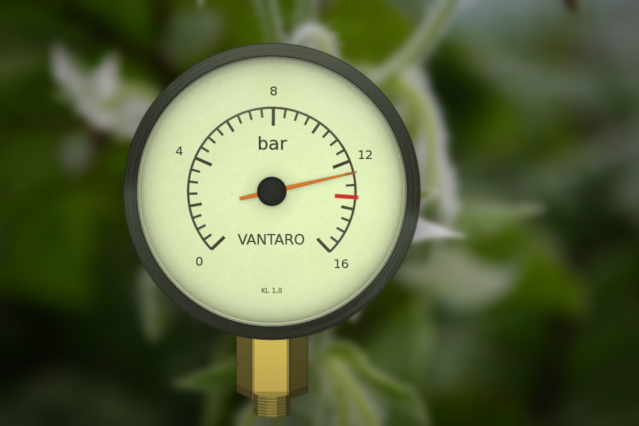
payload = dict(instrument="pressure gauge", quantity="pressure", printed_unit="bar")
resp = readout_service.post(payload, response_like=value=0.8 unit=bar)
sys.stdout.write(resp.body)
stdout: value=12.5 unit=bar
